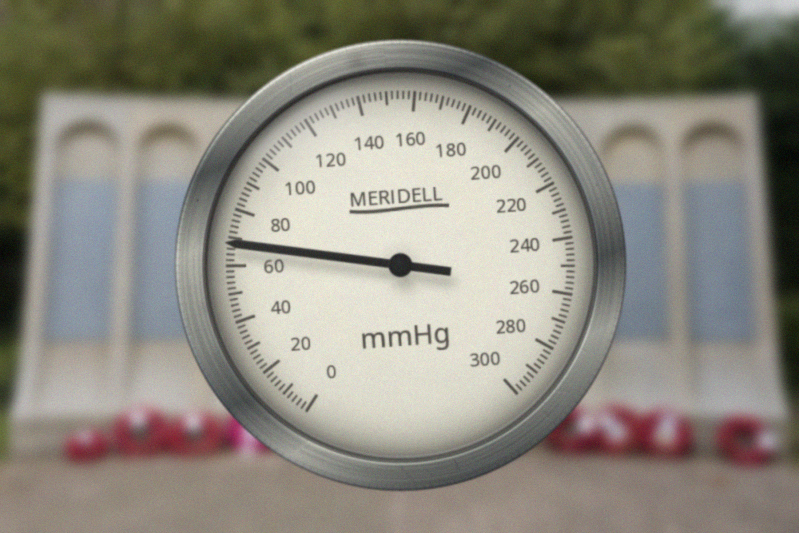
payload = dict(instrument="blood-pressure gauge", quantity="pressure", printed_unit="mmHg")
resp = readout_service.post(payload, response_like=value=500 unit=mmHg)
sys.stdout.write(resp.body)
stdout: value=68 unit=mmHg
